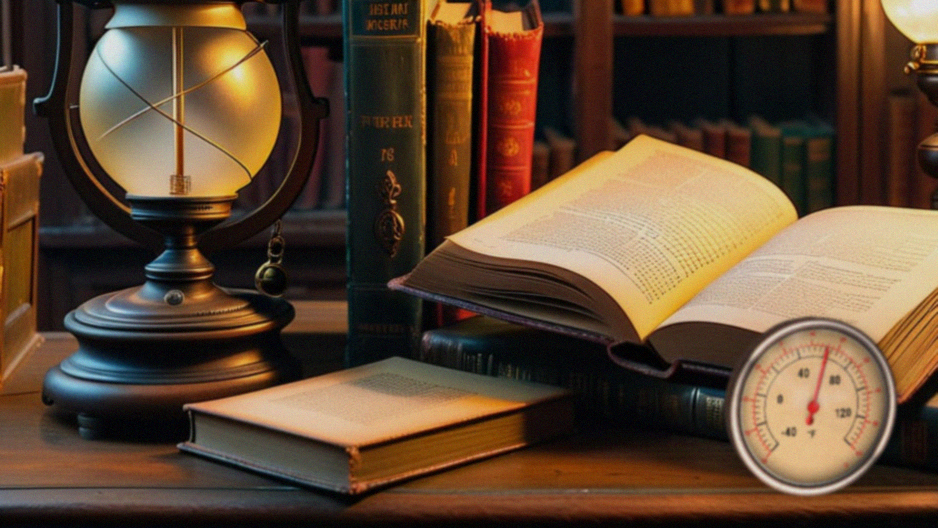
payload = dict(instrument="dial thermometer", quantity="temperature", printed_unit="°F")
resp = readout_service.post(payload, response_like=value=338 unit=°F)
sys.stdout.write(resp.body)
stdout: value=60 unit=°F
